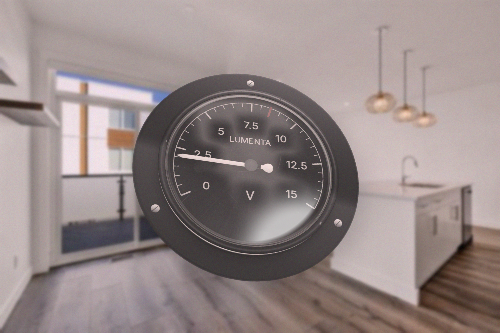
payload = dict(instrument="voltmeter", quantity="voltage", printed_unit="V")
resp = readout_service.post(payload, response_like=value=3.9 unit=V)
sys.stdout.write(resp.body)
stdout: value=2 unit=V
